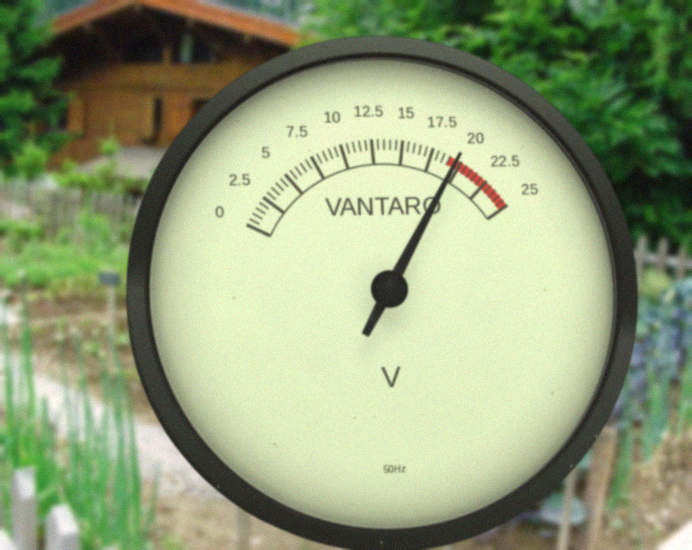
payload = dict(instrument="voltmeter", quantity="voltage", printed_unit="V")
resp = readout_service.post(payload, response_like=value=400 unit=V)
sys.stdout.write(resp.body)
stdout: value=19.5 unit=V
